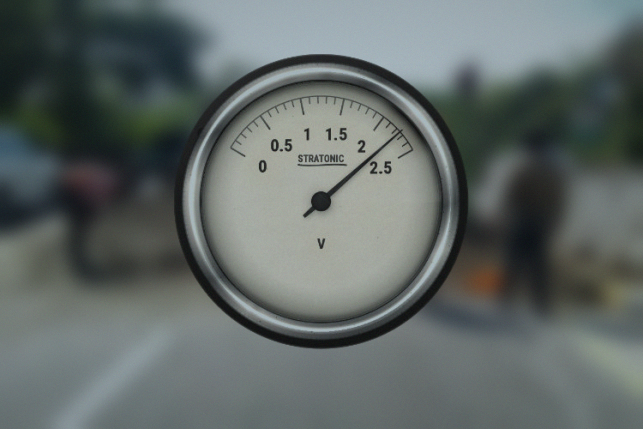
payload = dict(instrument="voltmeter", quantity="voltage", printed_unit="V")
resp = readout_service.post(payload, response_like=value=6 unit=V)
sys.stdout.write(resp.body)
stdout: value=2.25 unit=V
